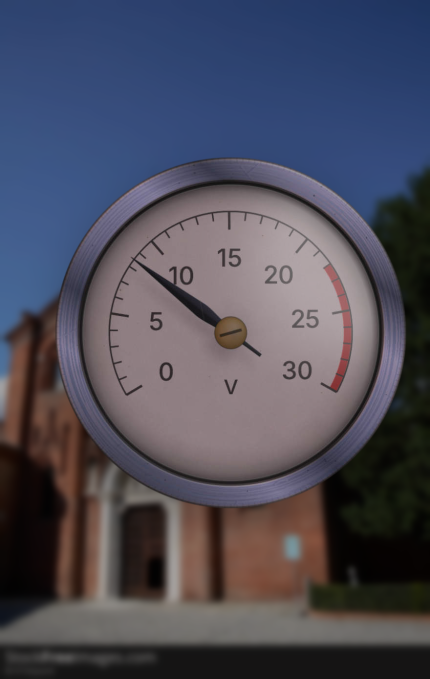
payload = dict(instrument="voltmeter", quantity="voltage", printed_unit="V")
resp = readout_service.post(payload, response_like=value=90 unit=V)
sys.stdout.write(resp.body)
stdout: value=8.5 unit=V
